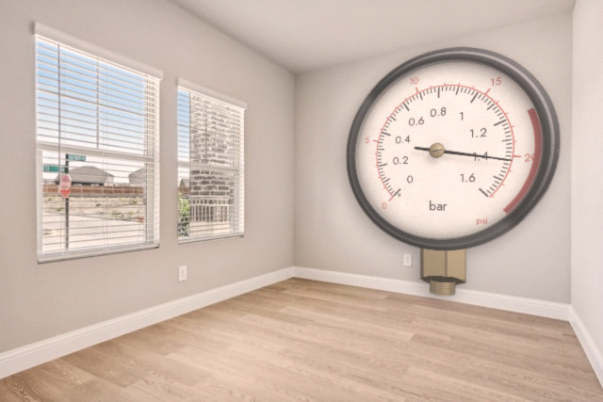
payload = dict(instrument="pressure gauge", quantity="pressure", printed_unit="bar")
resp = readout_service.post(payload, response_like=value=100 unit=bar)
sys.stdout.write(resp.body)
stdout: value=1.4 unit=bar
